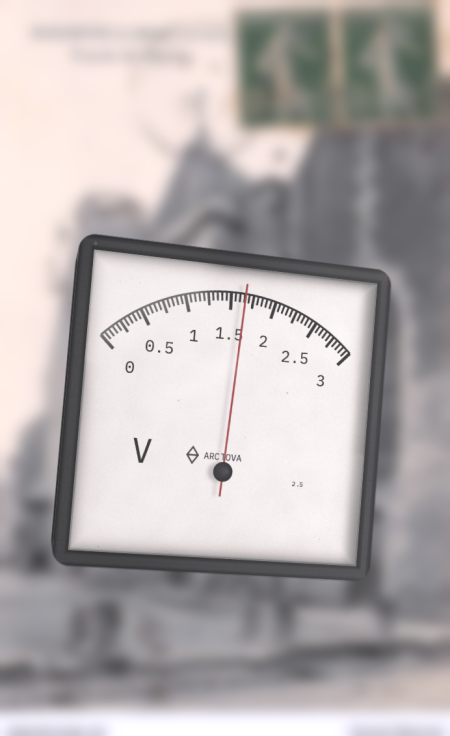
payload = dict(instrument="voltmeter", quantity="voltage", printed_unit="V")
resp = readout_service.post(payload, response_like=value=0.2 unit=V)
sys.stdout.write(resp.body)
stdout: value=1.65 unit=V
